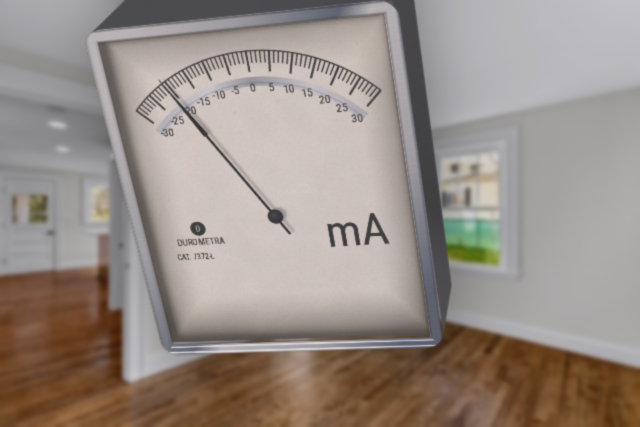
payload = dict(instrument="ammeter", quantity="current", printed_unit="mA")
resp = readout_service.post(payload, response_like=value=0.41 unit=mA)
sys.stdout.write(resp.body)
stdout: value=-20 unit=mA
